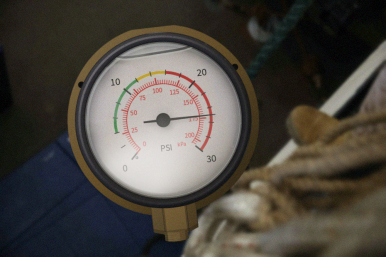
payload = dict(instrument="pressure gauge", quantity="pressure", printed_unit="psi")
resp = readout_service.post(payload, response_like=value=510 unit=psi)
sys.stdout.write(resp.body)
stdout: value=25 unit=psi
